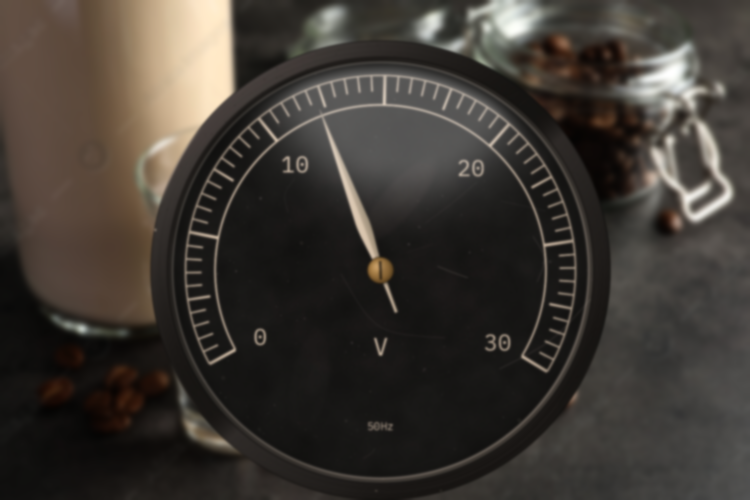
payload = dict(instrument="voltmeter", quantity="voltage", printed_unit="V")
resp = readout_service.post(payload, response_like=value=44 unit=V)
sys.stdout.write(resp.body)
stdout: value=12.25 unit=V
